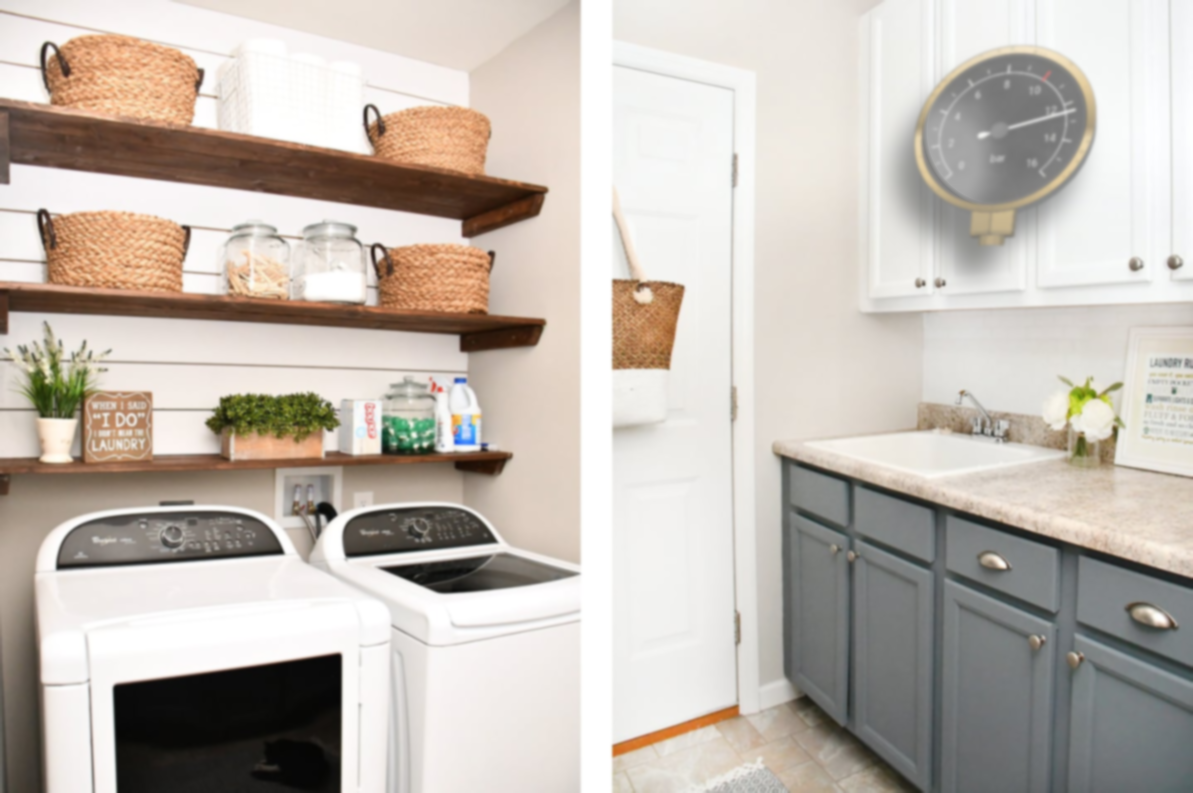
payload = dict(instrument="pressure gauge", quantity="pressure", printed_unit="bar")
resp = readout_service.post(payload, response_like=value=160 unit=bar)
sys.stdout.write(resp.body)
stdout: value=12.5 unit=bar
